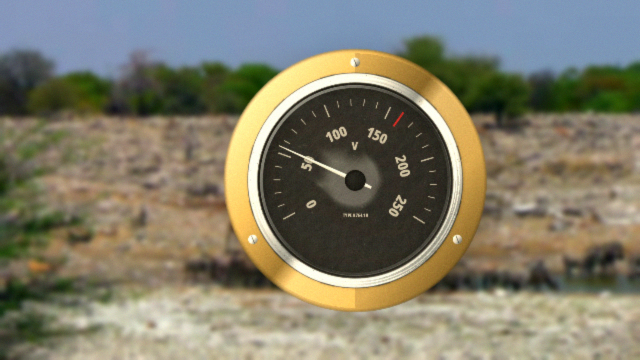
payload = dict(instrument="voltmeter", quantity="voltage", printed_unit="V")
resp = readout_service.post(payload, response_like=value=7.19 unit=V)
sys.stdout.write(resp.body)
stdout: value=55 unit=V
